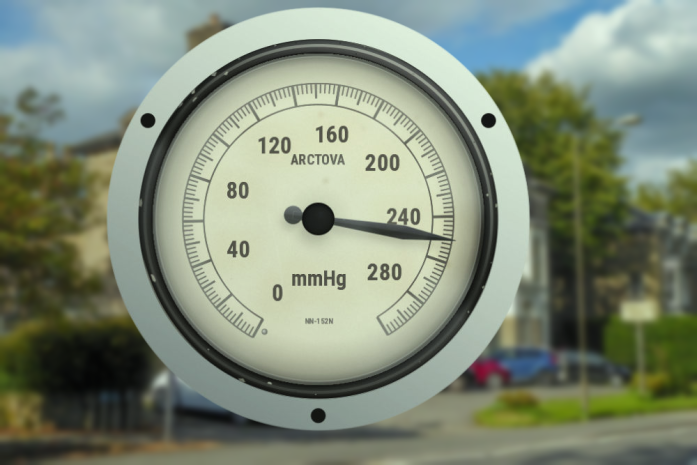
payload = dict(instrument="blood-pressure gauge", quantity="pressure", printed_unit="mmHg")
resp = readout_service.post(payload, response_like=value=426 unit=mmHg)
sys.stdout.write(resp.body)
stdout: value=250 unit=mmHg
